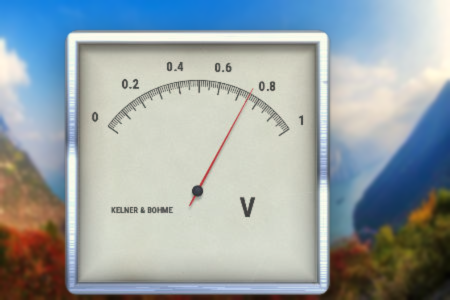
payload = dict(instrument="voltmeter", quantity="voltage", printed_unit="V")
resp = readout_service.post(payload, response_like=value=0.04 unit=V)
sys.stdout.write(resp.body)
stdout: value=0.75 unit=V
